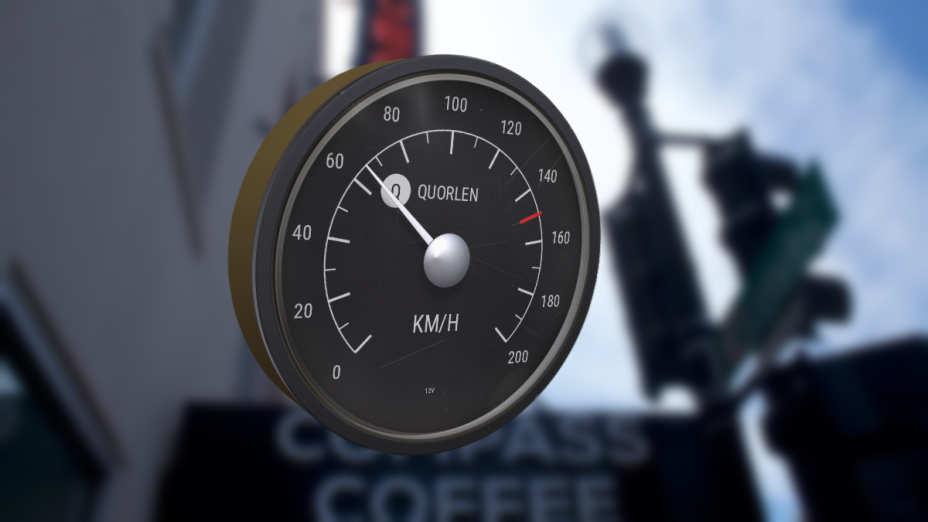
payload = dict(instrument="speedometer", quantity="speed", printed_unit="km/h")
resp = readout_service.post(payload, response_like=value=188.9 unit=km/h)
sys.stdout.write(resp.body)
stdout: value=65 unit=km/h
